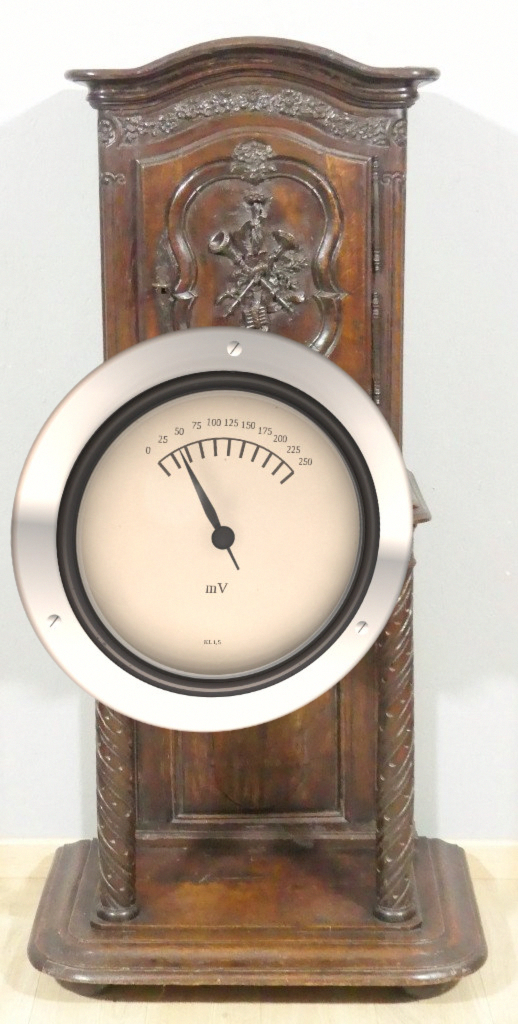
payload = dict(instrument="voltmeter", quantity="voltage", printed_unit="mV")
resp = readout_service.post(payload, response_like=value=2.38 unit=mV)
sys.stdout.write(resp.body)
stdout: value=37.5 unit=mV
